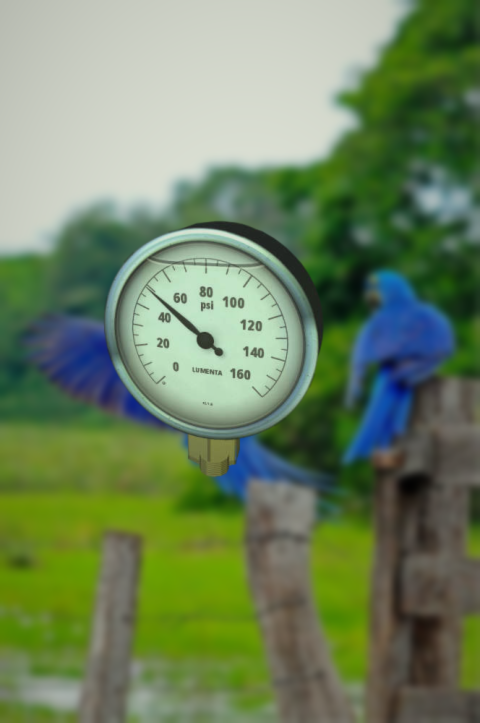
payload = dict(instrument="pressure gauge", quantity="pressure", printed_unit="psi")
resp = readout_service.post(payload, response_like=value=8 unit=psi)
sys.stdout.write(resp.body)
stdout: value=50 unit=psi
